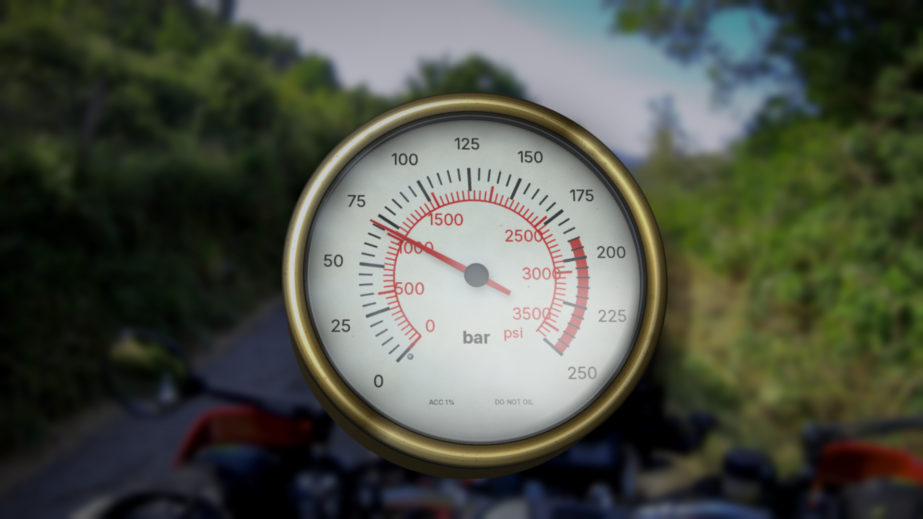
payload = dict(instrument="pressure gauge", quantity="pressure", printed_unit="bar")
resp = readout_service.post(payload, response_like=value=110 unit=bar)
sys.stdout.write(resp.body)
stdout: value=70 unit=bar
